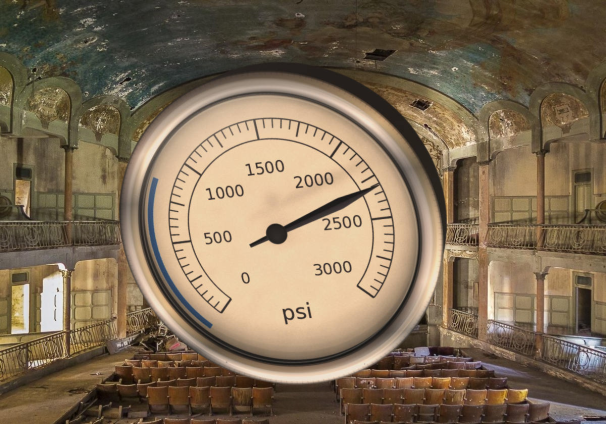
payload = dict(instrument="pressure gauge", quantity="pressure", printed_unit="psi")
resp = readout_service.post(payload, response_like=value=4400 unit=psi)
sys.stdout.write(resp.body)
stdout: value=2300 unit=psi
